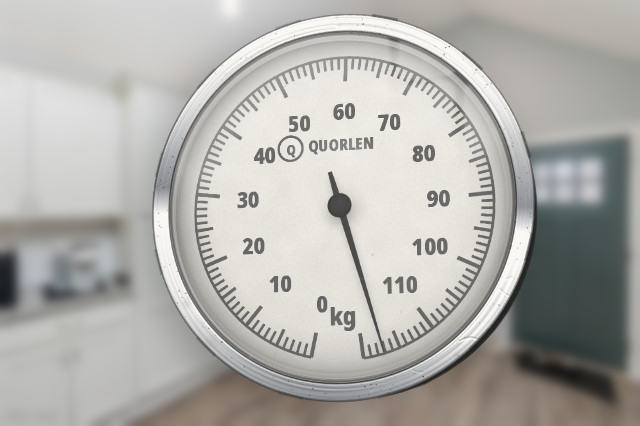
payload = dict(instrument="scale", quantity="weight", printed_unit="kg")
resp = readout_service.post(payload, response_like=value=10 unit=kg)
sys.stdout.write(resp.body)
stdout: value=117 unit=kg
